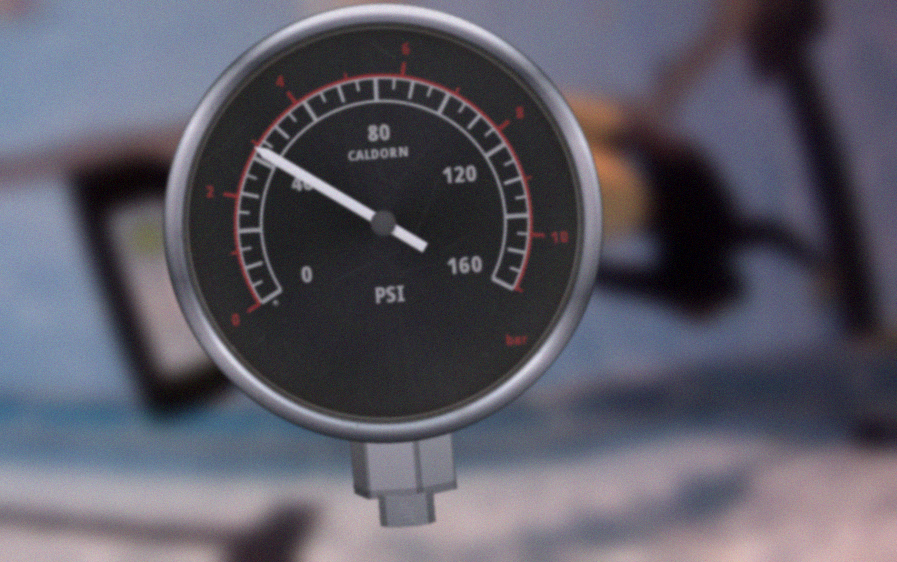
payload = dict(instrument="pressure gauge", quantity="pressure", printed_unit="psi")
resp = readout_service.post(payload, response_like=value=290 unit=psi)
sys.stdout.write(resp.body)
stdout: value=42.5 unit=psi
